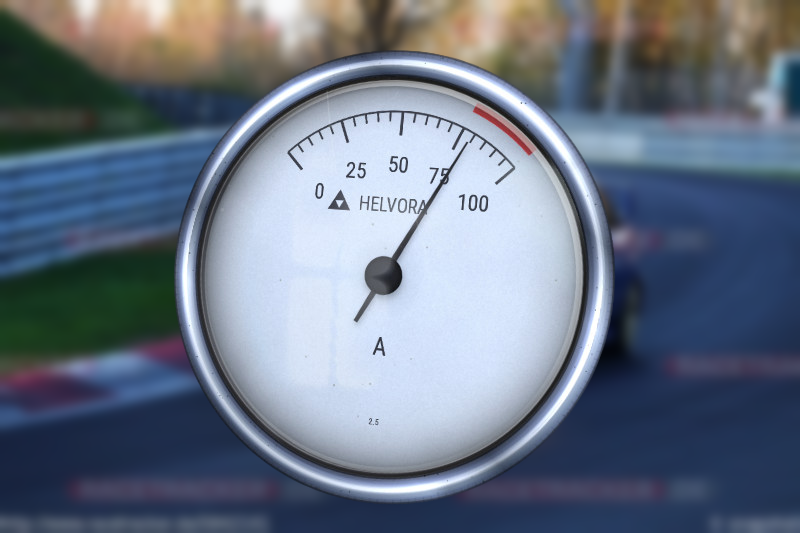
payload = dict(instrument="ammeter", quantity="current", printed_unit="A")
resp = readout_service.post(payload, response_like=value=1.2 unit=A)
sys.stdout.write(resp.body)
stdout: value=80 unit=A
